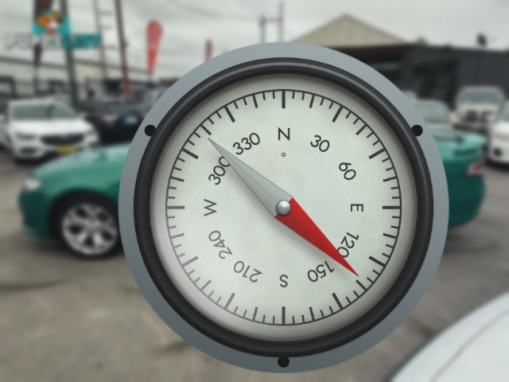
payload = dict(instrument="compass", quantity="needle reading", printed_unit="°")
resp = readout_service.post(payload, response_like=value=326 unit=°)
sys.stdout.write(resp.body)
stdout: value=132.5 unit=°
